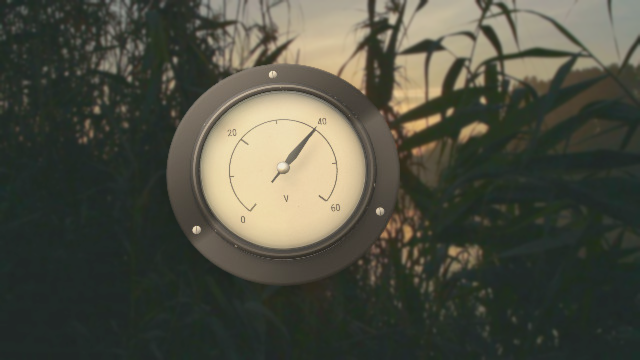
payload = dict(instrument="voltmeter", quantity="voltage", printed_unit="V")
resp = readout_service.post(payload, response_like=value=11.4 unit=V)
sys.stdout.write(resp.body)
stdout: value=40 unit=V
